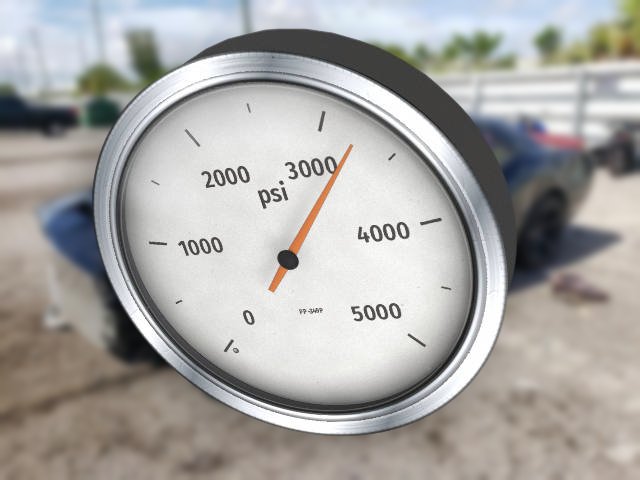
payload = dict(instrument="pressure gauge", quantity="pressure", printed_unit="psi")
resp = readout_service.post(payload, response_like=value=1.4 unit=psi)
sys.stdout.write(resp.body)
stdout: value=3250 unit=psi
